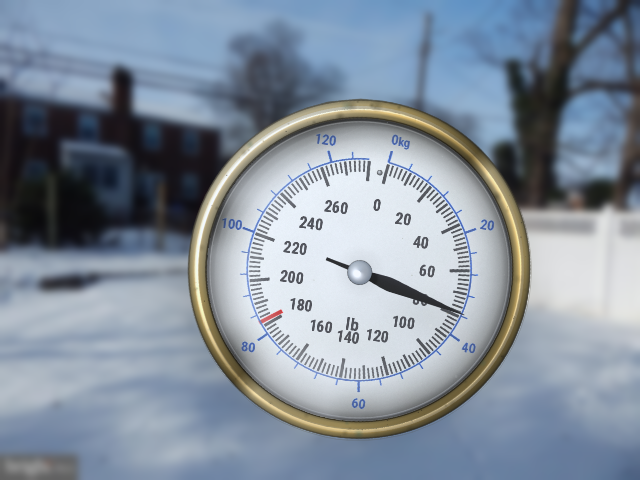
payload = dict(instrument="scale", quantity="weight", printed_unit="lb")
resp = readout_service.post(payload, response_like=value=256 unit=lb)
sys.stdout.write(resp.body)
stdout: value=78 unit=lb
